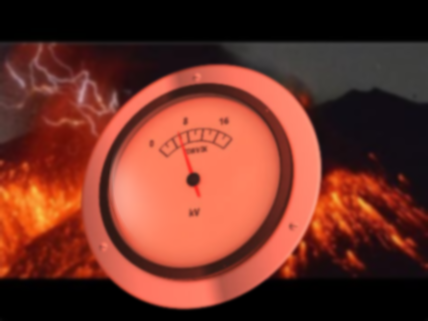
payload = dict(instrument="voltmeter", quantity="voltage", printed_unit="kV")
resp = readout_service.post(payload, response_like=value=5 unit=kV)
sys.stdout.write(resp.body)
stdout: value=6 unit=kV
